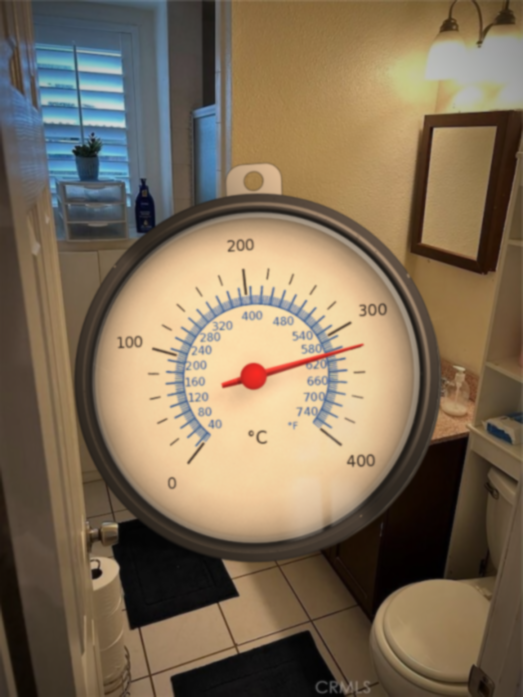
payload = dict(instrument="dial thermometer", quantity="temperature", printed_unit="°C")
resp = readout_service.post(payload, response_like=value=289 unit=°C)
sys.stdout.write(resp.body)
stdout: value=320 unit=°C
